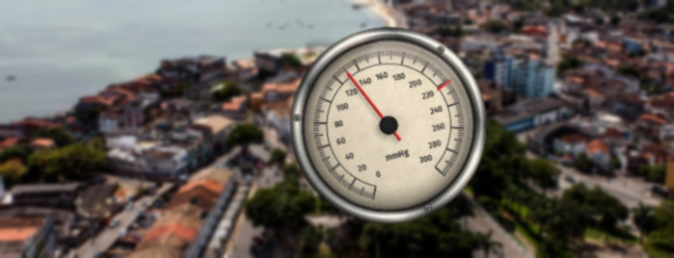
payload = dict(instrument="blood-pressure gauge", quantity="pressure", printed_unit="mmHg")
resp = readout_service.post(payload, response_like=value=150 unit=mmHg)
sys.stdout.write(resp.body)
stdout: value=130 unit=mmHg
